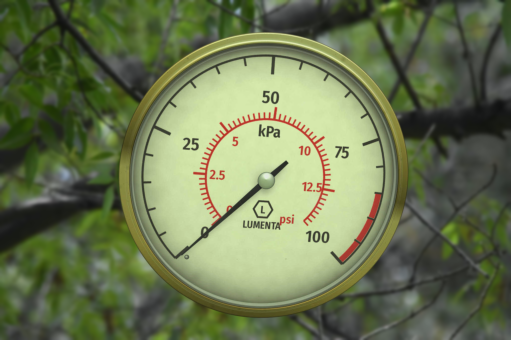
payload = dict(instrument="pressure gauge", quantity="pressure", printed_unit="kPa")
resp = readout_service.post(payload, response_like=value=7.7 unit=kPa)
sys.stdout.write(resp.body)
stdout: value=0 unit=kPa
